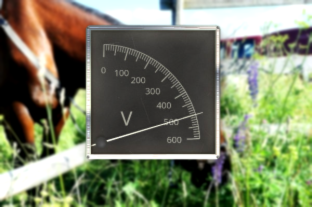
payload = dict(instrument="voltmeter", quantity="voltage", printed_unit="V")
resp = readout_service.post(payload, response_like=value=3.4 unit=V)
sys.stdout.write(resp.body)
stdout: value=500 unit=V
